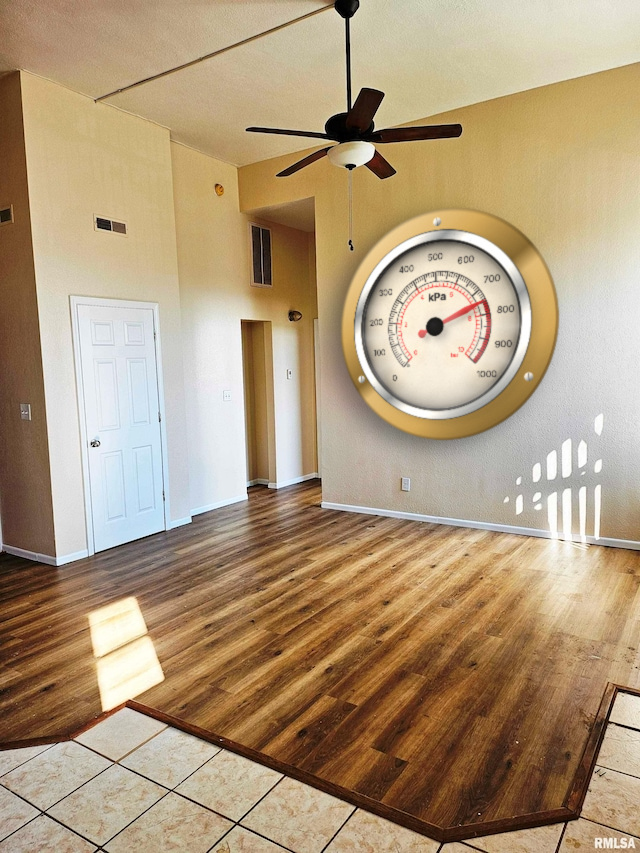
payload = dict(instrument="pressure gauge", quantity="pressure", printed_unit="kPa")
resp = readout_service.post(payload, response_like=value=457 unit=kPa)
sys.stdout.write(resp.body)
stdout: value=750 unit=kPa
